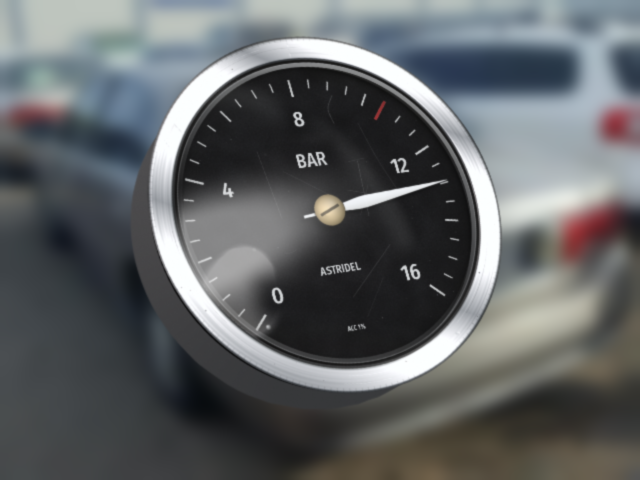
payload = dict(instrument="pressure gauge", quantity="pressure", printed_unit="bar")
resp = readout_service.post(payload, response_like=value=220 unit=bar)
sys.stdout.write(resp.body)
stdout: value=13 unit=bar
